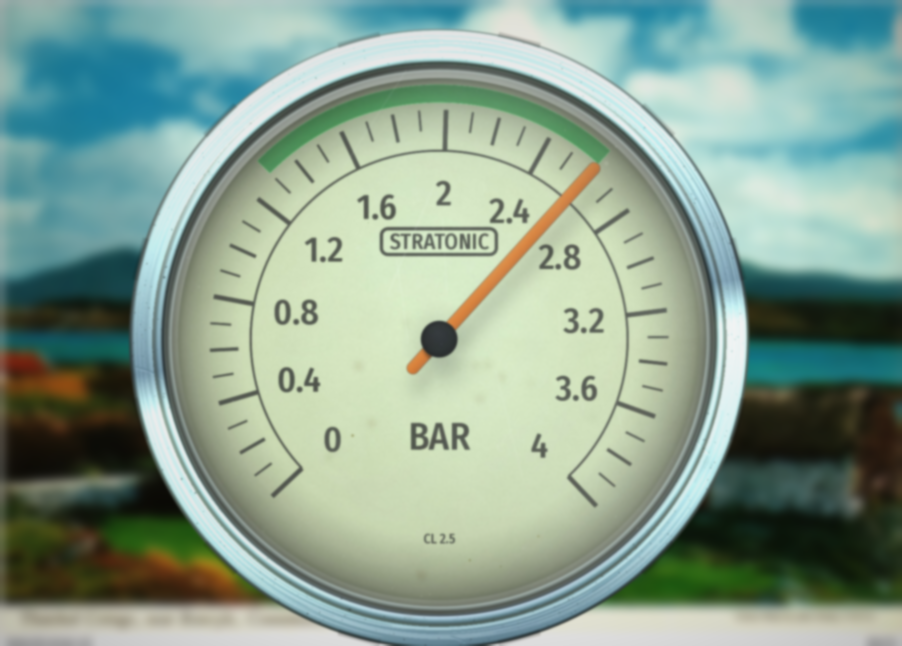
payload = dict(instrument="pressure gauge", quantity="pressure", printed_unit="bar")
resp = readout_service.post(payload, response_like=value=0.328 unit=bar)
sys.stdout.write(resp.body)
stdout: value=2.6 unit=bar
